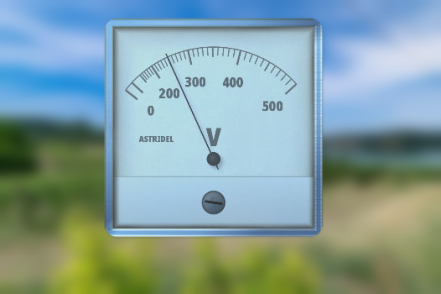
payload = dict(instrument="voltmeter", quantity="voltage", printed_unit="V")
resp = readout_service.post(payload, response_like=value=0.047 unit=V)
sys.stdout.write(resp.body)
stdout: value=250 unit=V
